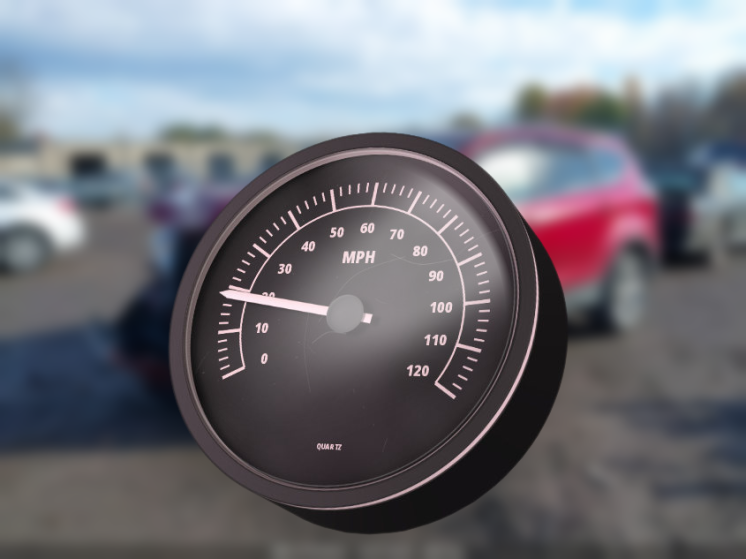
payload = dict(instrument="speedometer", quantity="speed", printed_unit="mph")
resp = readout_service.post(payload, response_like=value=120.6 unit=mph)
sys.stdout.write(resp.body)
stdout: value=18 unit=mph
